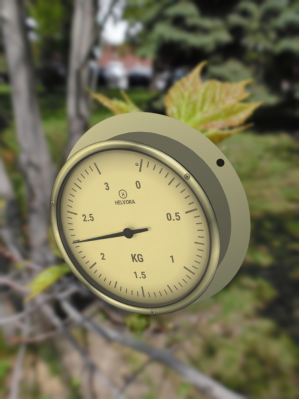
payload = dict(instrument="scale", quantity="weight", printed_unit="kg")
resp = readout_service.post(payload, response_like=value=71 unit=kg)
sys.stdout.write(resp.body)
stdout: value=2.25 unit=kg
